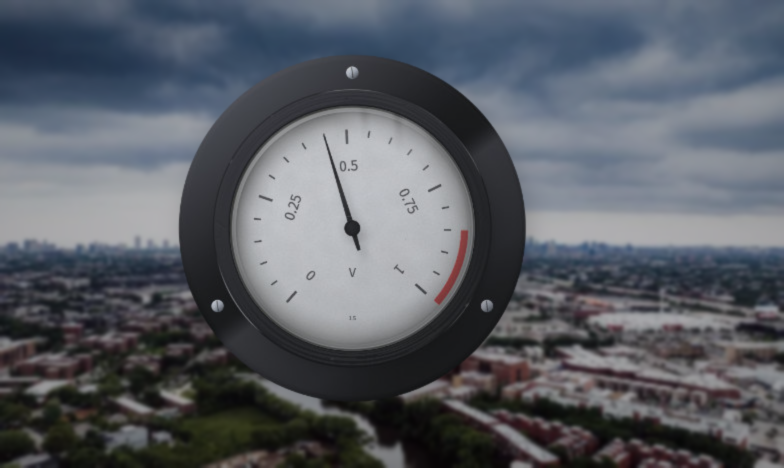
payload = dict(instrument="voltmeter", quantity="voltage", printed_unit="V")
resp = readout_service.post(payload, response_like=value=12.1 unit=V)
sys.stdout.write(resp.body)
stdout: value=0.45 unit=V
